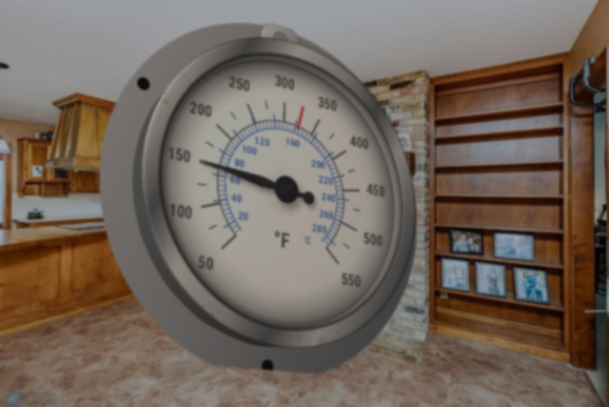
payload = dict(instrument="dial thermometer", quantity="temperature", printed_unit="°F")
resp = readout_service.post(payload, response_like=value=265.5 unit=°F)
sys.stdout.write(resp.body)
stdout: value=150 unit=°F
